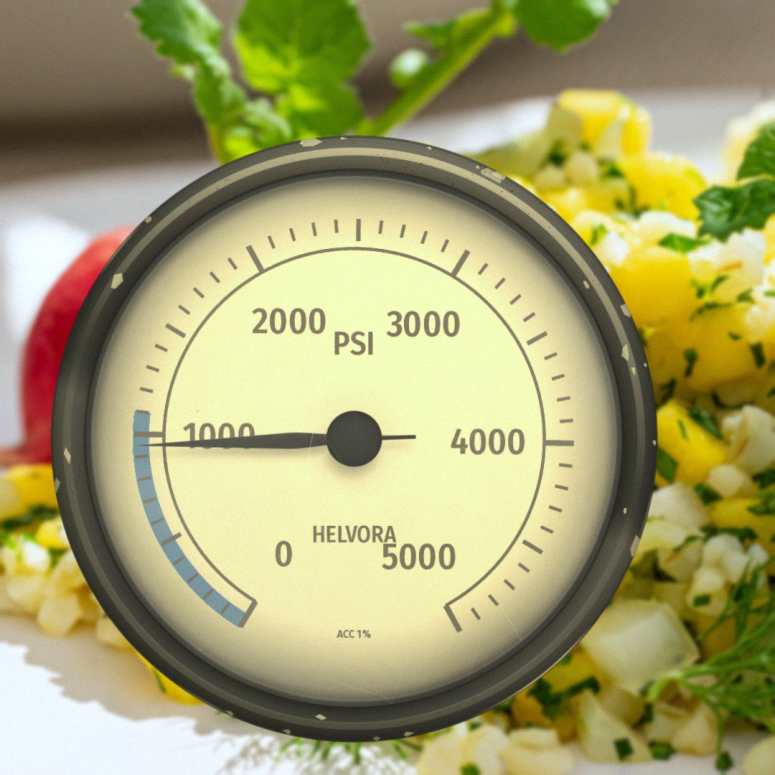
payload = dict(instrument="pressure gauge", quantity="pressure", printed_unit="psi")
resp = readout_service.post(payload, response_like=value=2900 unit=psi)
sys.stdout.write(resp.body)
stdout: value=950 unit=psi
